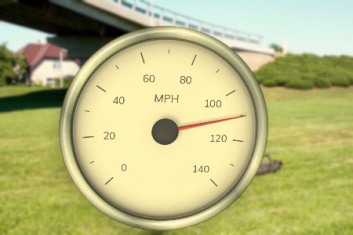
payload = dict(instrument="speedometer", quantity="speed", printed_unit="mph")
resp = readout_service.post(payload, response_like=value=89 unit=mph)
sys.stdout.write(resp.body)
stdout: value=110 unit=mph
